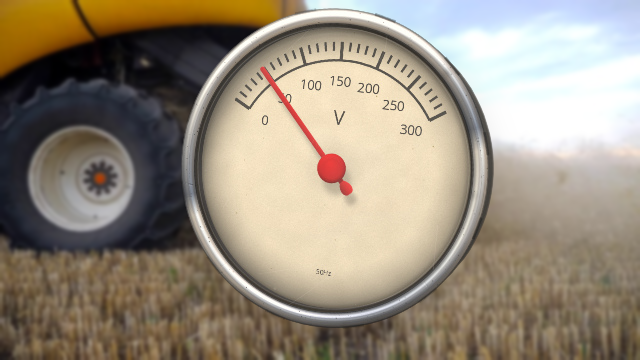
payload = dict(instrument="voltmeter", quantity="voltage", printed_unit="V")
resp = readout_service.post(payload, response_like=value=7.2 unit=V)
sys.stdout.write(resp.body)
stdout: value=50 unit=V
